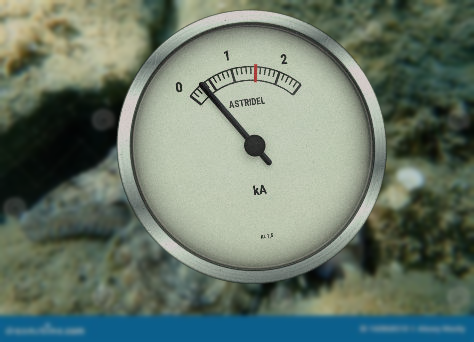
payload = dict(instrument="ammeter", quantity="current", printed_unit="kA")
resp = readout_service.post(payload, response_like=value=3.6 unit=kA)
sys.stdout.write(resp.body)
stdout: value=0.3 unit=kA
